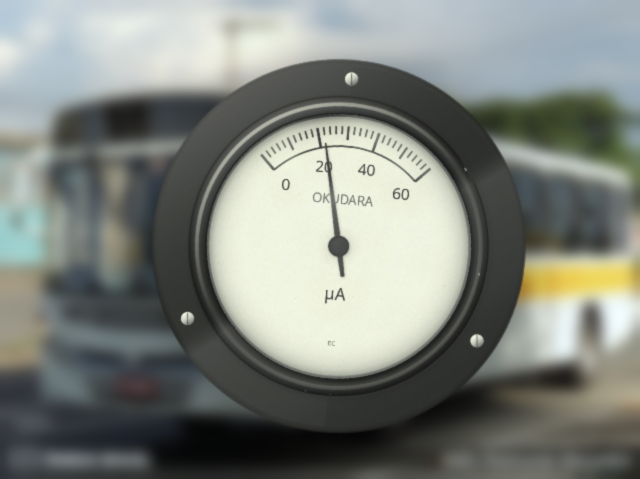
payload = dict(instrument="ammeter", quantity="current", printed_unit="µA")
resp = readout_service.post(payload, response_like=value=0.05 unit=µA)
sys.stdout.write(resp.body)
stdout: value=22 unit=µA
